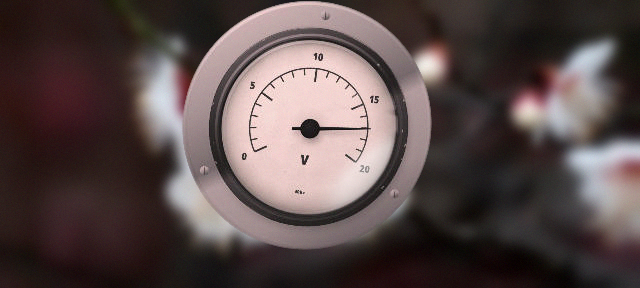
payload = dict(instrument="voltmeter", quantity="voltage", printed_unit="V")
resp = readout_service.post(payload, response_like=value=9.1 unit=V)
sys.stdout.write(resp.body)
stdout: value=17 unit=V
